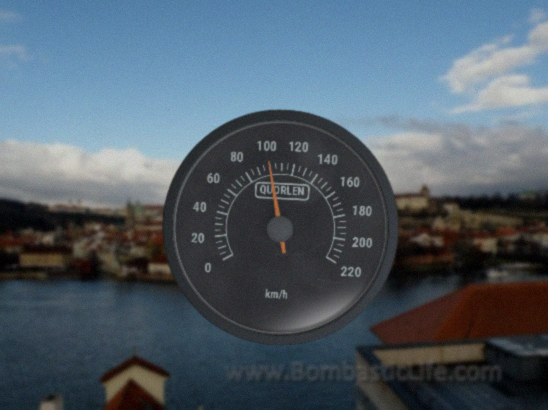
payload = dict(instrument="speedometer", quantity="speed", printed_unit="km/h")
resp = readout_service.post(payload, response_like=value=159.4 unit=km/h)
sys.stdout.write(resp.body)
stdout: value=100 unit=km/h
